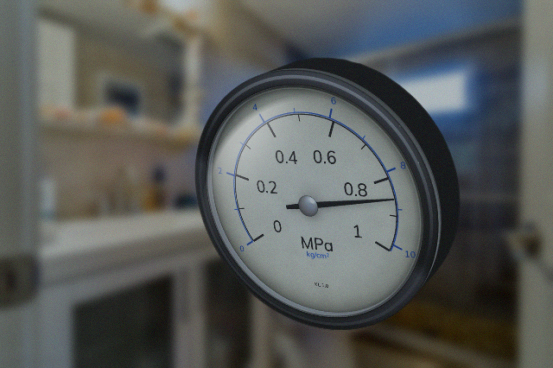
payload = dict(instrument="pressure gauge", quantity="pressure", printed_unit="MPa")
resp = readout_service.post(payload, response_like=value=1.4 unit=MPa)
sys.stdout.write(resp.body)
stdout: value=0.85 unit=MPa
